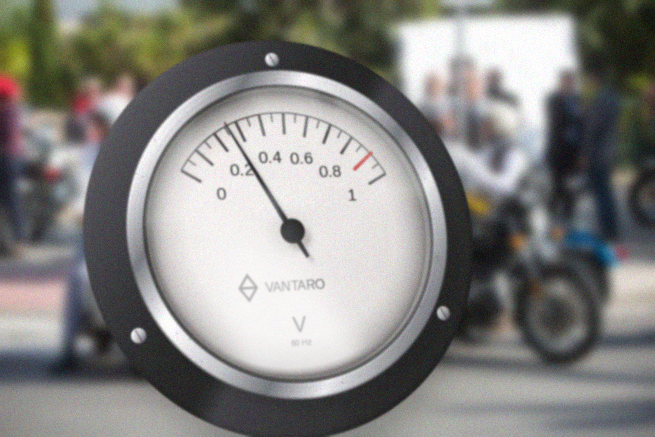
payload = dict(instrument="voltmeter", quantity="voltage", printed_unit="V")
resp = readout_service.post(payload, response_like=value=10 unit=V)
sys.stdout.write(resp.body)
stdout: value=0.25 unit=V
